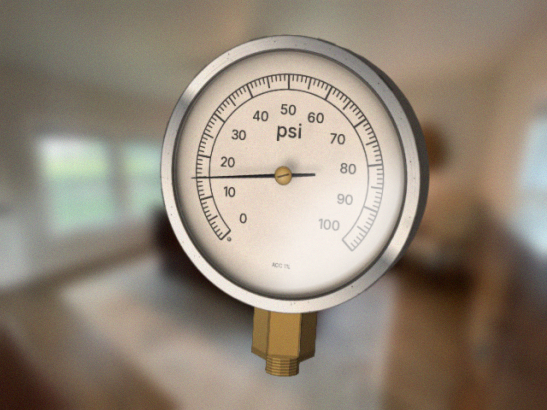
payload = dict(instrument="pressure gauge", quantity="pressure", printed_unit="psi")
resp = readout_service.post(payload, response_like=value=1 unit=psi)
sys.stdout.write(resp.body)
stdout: value=15 unit=psi
